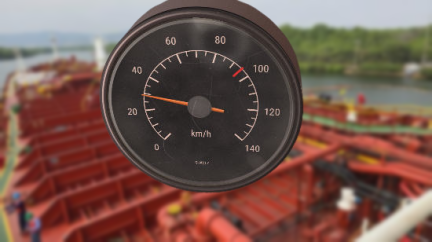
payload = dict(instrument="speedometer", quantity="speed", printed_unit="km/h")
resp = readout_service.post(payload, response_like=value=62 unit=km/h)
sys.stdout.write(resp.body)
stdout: value=30 unit=km/h
